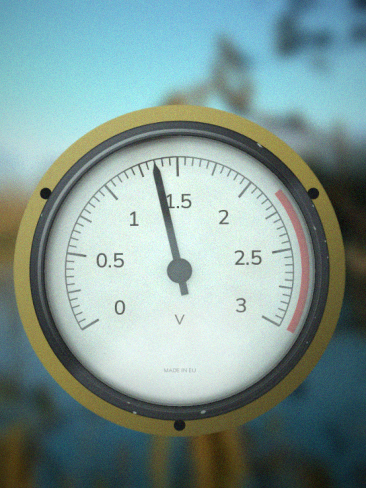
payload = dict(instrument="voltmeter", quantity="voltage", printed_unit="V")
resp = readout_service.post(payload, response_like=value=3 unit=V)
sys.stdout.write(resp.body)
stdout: value=1.35 unit=V
